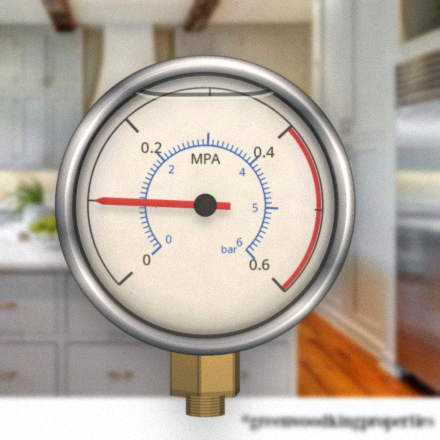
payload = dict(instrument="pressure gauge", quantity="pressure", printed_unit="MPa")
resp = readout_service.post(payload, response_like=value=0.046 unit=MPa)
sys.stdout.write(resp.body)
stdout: value=0.1 unit=MPa
